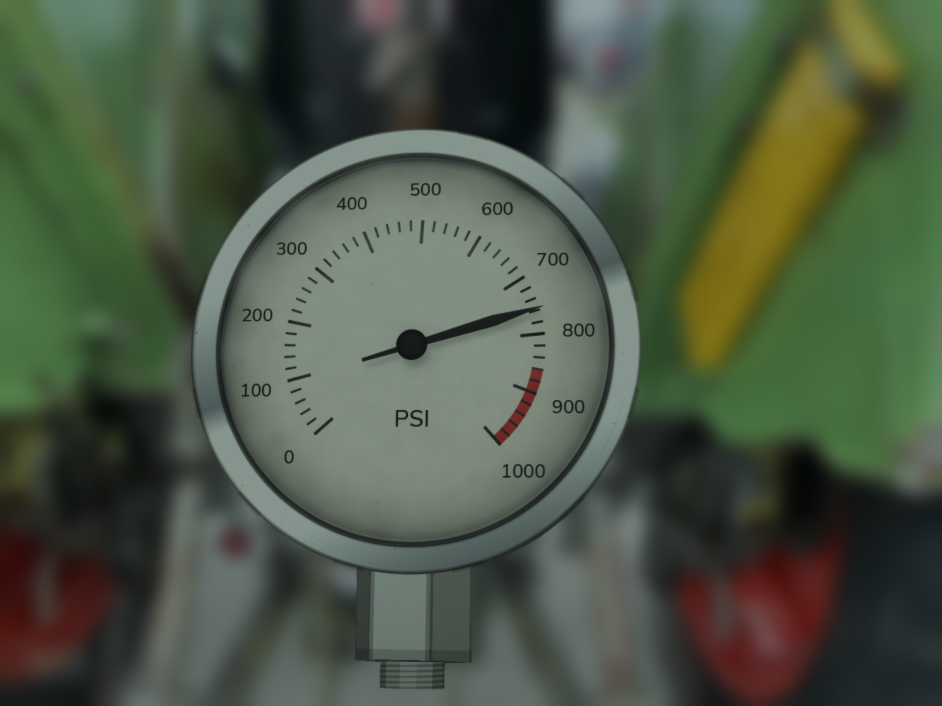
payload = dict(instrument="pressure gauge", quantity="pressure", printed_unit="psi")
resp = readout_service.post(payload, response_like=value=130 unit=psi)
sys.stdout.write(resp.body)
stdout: value=760 unit=psi
